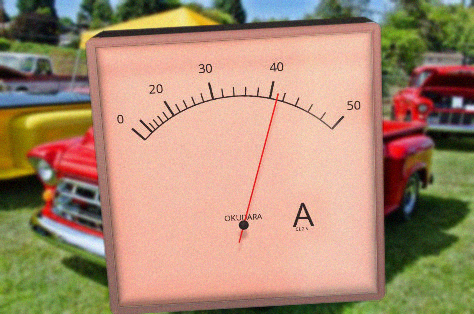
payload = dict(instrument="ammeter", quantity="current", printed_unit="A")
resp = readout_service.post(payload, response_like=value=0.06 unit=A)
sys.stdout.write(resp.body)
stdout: value=41 unit=A
